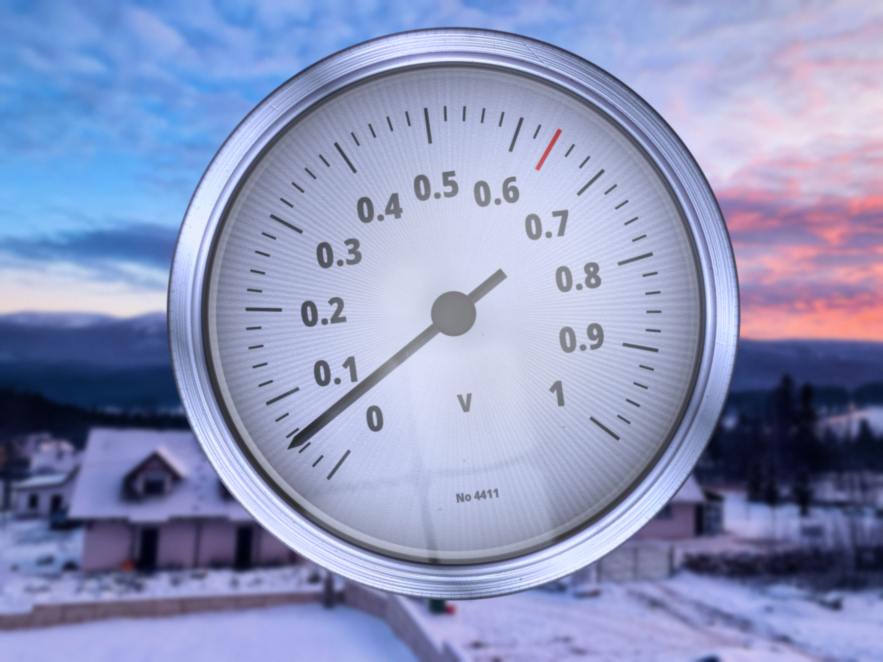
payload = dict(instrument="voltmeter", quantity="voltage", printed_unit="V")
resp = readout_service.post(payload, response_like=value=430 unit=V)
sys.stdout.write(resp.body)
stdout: value=0.05 unit=V
